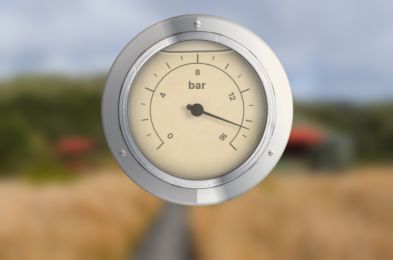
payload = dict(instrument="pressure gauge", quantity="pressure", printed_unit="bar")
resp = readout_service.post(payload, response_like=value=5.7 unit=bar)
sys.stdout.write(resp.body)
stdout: value=14.5 unit=bar
